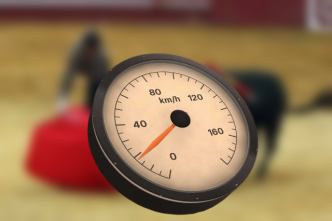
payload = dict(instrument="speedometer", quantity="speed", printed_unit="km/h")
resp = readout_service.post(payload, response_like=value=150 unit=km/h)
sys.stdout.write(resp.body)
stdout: value=17.5 unit=km/h
